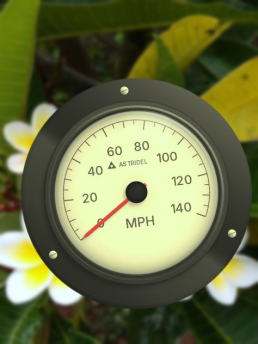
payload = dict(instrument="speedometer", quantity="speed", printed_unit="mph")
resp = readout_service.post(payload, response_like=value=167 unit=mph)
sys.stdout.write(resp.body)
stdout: value=0 unit=mph
